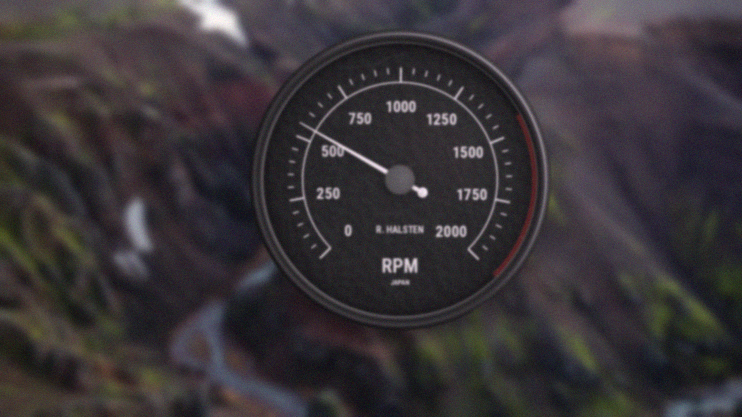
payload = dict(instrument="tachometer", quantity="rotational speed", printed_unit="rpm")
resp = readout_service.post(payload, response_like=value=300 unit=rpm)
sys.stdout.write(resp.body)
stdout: value=550 unit=rpm
